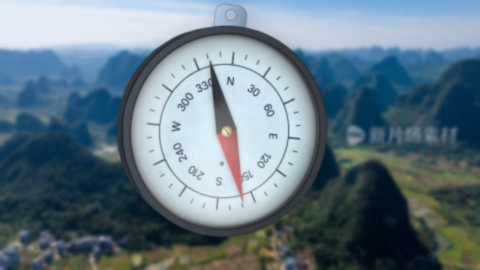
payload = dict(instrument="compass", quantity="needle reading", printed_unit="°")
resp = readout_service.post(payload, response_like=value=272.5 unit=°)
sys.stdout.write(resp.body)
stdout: value=160 unit=°
